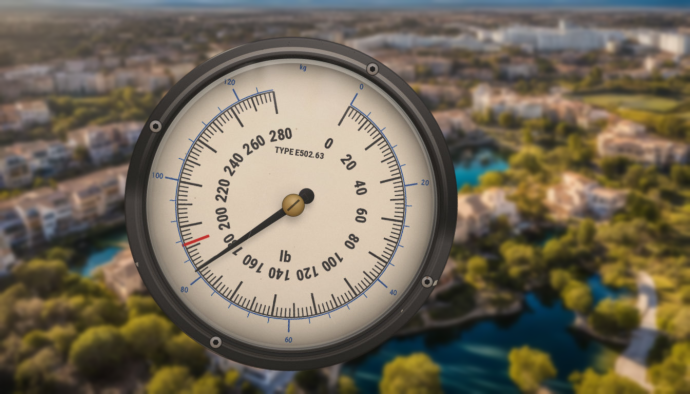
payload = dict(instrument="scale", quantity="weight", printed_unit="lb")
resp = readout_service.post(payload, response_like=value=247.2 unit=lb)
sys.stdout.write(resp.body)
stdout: value=180 unit=lb
